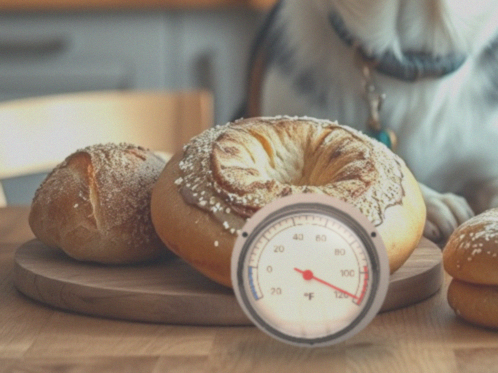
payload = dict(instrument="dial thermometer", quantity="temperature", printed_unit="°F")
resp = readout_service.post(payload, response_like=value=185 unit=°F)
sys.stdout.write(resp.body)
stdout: value=116 unit=°F
